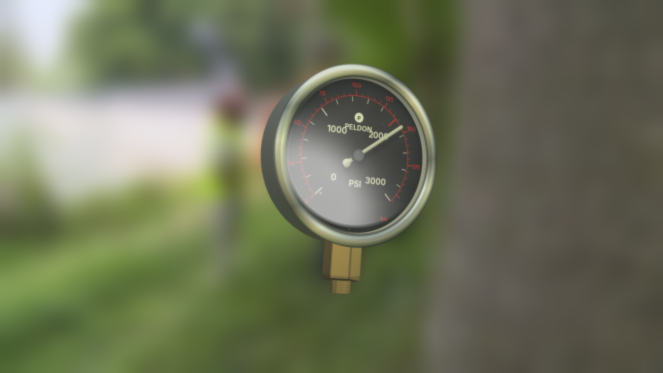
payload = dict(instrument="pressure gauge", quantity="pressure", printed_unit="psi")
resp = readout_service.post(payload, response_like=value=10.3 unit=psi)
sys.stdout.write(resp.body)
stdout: value=2100 unit=psi
